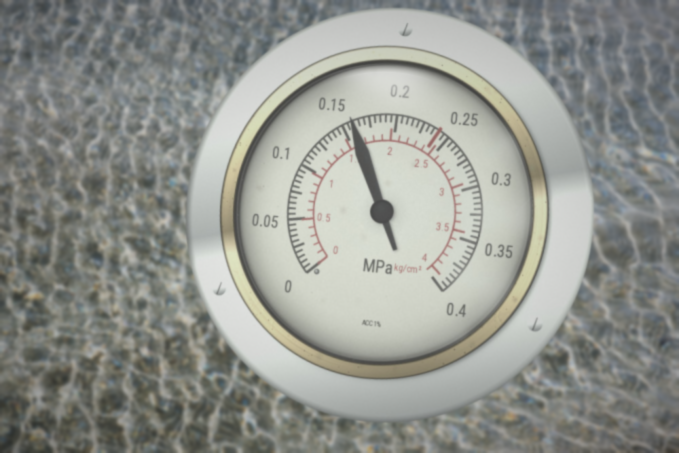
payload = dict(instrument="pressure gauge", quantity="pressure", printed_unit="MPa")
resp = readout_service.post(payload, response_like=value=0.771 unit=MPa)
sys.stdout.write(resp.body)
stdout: value=0.16 unit=MPa
